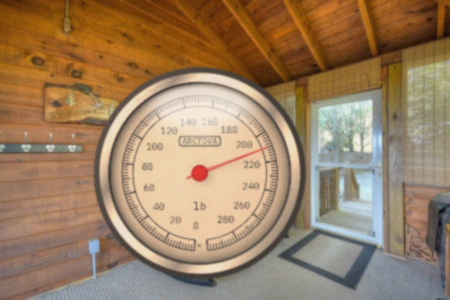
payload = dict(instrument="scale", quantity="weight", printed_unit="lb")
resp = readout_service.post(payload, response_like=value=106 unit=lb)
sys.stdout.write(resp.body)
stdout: value=210 unit=lb
